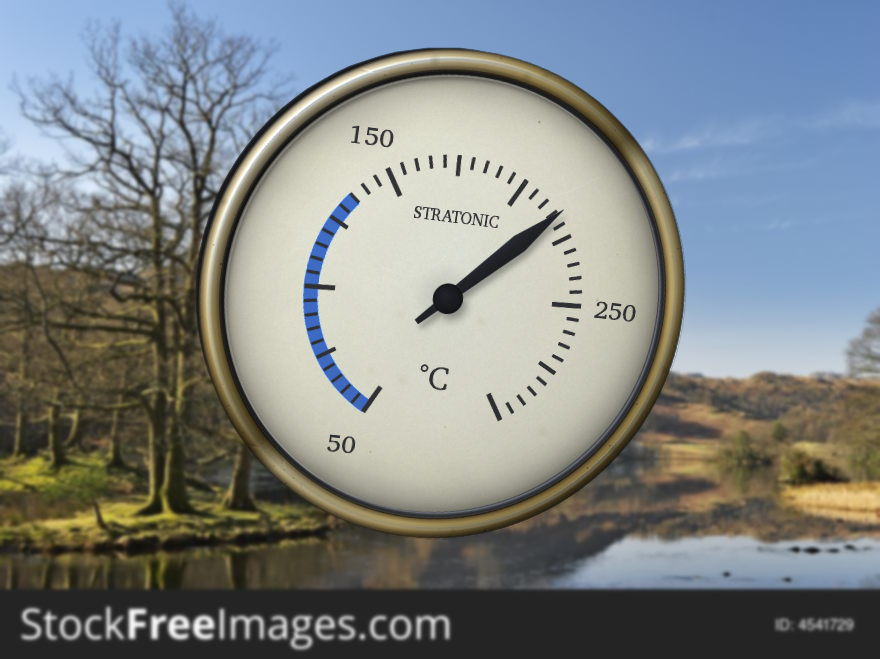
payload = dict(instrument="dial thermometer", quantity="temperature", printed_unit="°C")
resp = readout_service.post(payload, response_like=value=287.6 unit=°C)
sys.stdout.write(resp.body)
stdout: value=215 unit=°C
